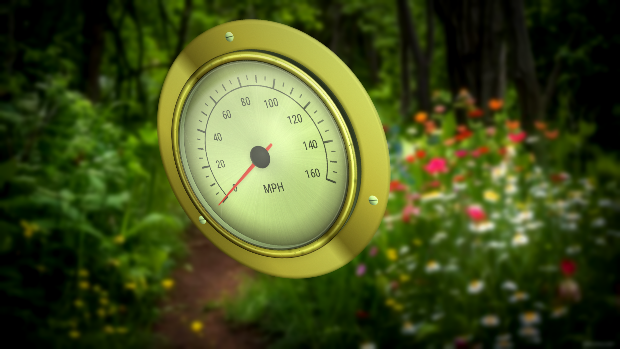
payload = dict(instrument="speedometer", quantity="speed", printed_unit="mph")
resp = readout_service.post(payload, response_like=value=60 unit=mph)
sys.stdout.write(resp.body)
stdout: value=0 unit=mph
